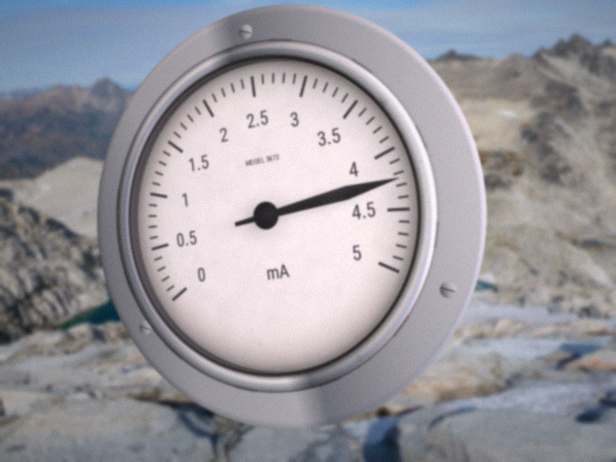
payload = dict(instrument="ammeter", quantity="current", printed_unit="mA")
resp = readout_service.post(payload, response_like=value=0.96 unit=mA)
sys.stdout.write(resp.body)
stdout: value=4.25 unit=mA
